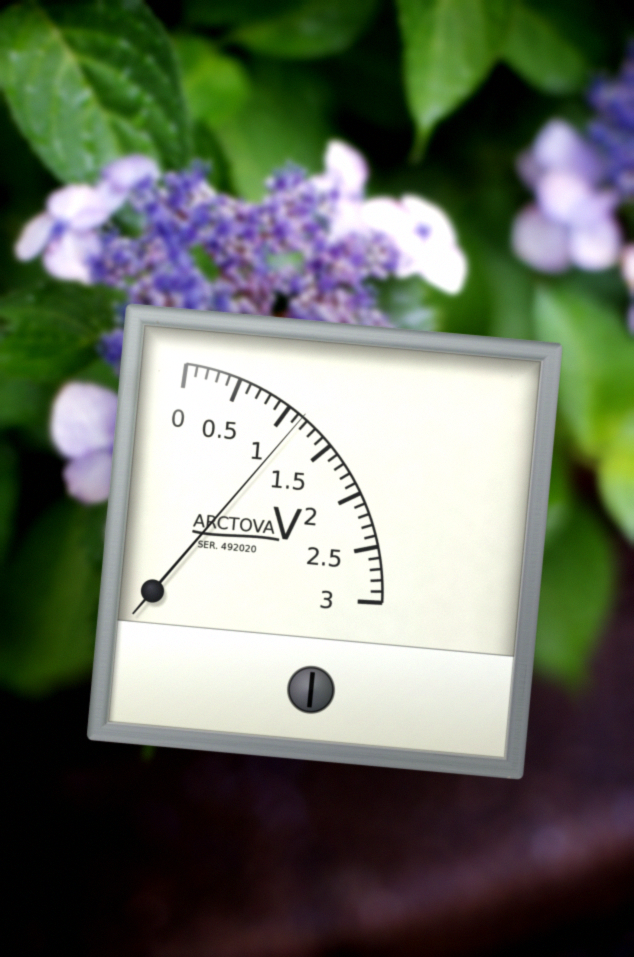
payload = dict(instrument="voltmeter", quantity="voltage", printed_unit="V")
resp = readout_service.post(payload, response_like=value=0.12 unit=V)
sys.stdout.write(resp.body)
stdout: value=1.15 unit=V
